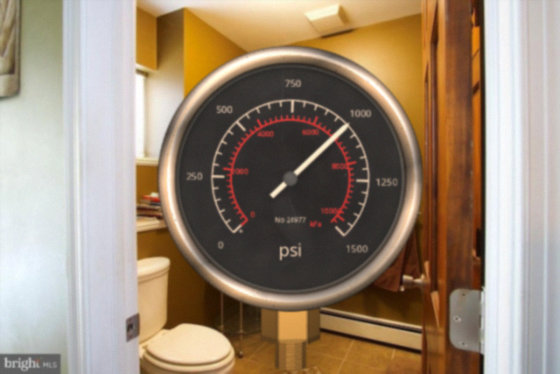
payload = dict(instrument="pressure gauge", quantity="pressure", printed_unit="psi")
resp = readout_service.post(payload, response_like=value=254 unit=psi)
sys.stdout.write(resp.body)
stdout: value=1000 unit=psi
